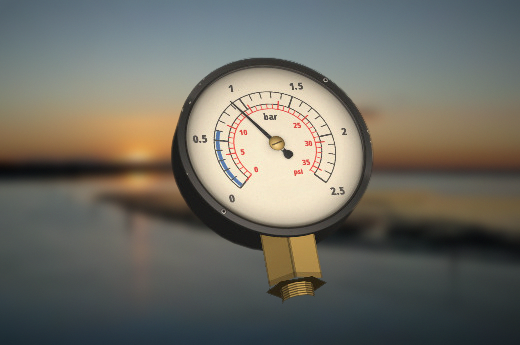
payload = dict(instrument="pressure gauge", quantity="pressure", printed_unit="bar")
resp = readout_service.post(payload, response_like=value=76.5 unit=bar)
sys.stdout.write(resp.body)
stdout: value=0.9 unit=bar
